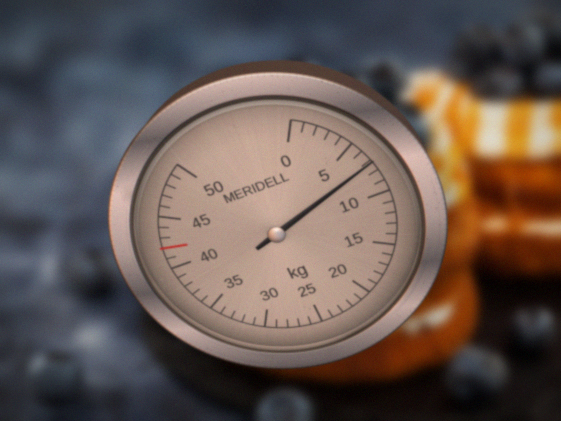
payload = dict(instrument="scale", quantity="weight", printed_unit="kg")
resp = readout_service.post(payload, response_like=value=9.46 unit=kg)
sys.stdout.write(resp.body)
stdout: value=7 unit=kg
